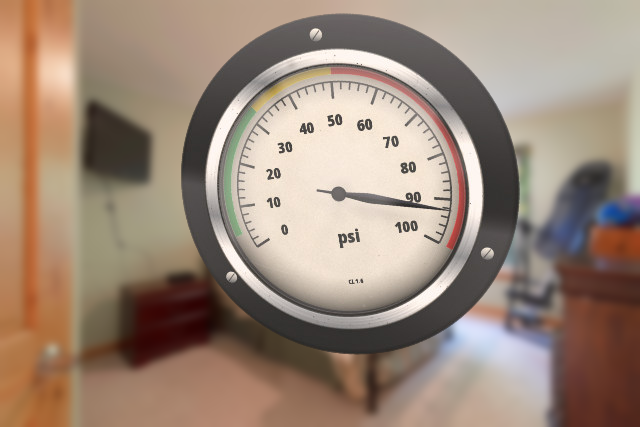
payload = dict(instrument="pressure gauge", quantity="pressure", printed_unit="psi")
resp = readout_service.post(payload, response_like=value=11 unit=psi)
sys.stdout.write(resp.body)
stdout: value=92 unit=psi
